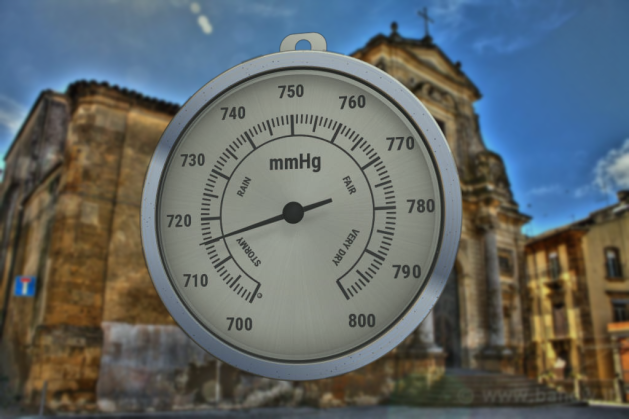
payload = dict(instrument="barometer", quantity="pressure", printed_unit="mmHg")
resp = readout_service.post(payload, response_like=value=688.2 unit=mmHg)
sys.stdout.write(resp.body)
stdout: value=715 unit=mmHg
